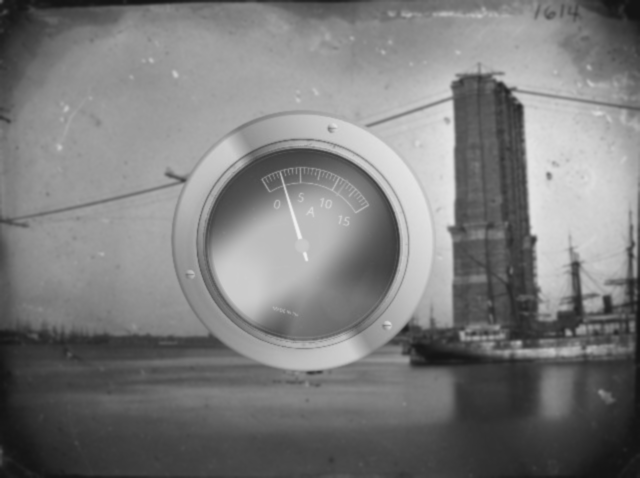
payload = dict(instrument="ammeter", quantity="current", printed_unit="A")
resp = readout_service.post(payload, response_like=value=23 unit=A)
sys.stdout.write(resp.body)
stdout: value=2.5 unit=A
